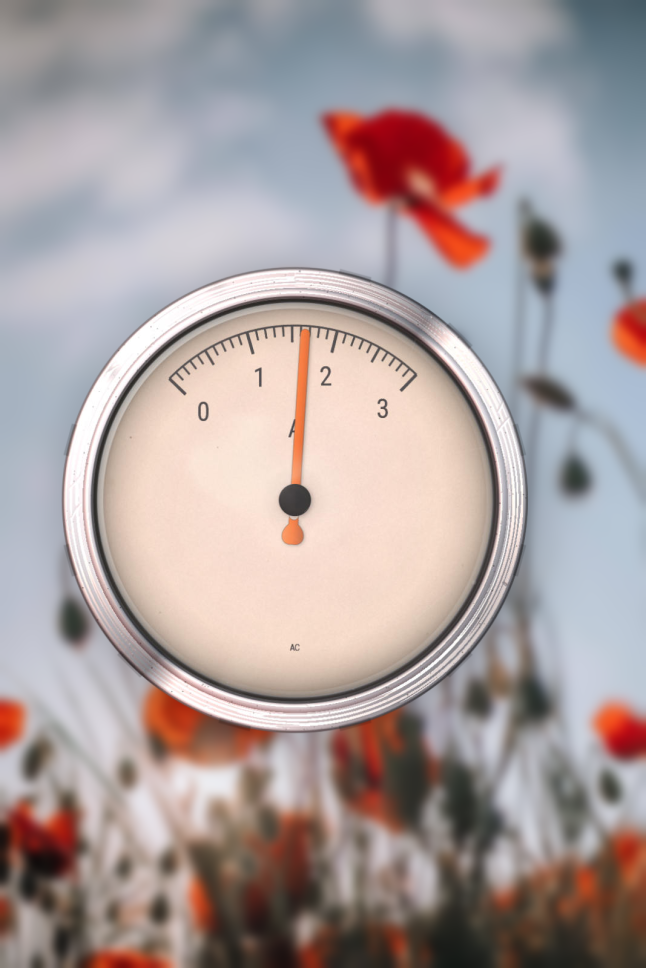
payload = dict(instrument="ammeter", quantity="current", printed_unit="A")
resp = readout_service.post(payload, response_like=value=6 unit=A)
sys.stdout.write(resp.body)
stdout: value=1.65 unit=A
